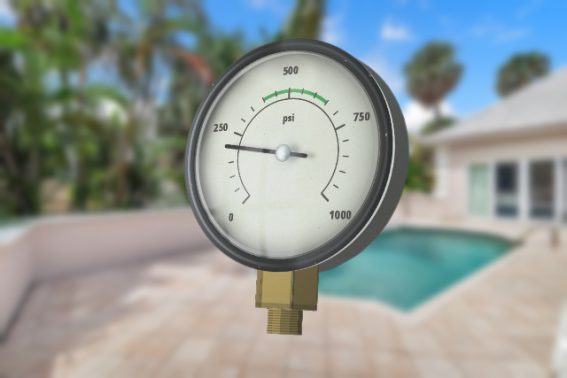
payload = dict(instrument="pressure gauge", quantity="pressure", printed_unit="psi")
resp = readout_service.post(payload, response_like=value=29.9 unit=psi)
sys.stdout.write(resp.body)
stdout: value=200 unit=psi
